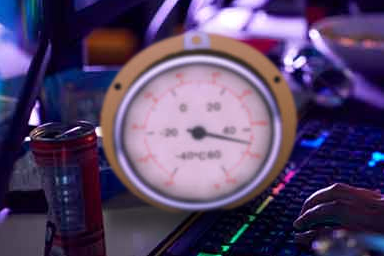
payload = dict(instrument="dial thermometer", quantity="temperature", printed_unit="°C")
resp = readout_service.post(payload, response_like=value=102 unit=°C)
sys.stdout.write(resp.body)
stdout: value=45 unit=°C
